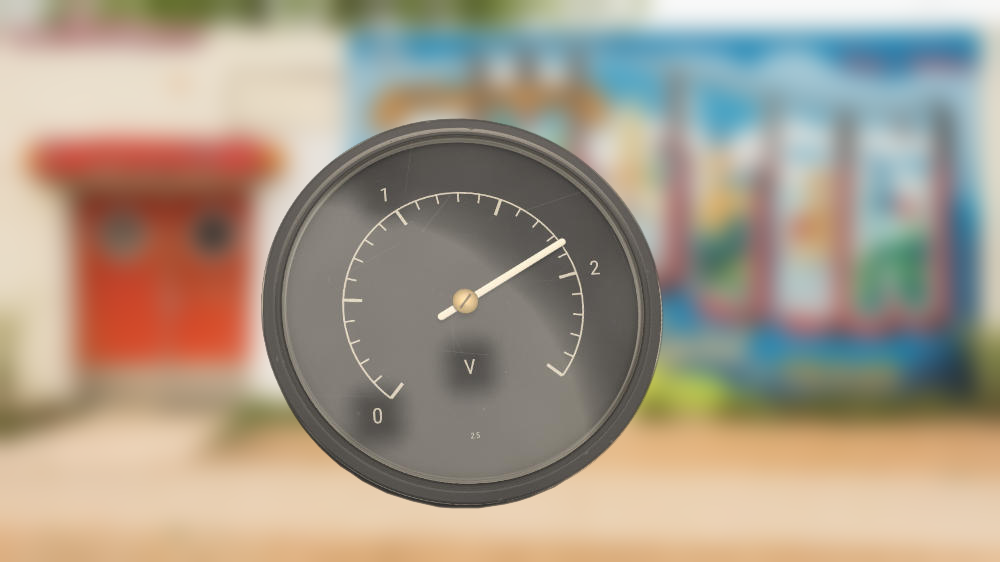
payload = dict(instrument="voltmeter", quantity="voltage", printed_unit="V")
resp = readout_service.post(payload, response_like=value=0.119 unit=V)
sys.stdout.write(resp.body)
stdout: value=1.85 unit=V
